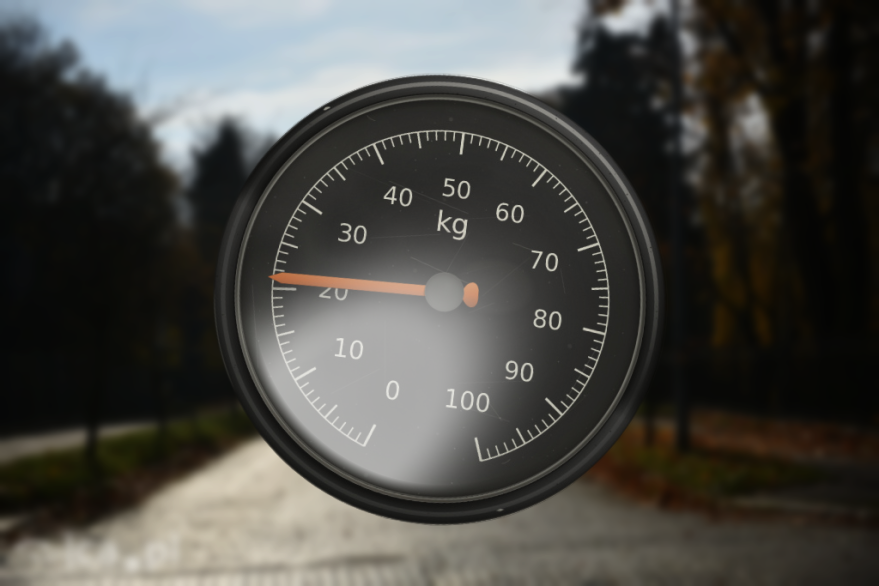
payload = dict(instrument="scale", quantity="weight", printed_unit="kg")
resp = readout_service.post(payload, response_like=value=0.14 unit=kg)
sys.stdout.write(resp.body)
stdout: value=21 unit=kg
